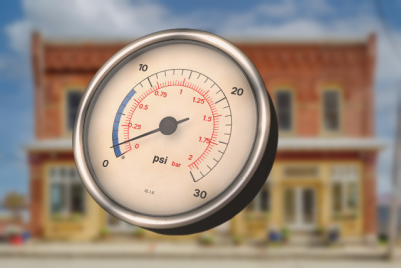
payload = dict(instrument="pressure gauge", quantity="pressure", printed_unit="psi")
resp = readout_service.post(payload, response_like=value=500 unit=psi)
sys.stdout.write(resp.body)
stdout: value=1 unit=psi
